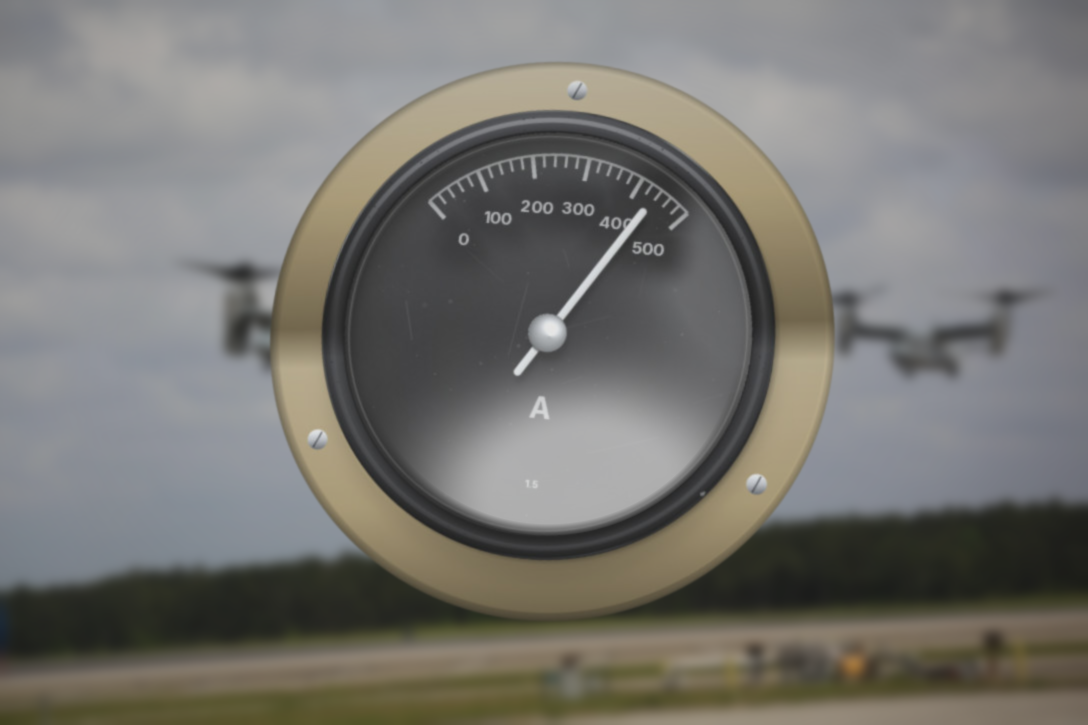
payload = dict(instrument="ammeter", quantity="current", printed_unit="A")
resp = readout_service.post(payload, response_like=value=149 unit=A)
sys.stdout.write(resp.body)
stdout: value=440 unit=A
